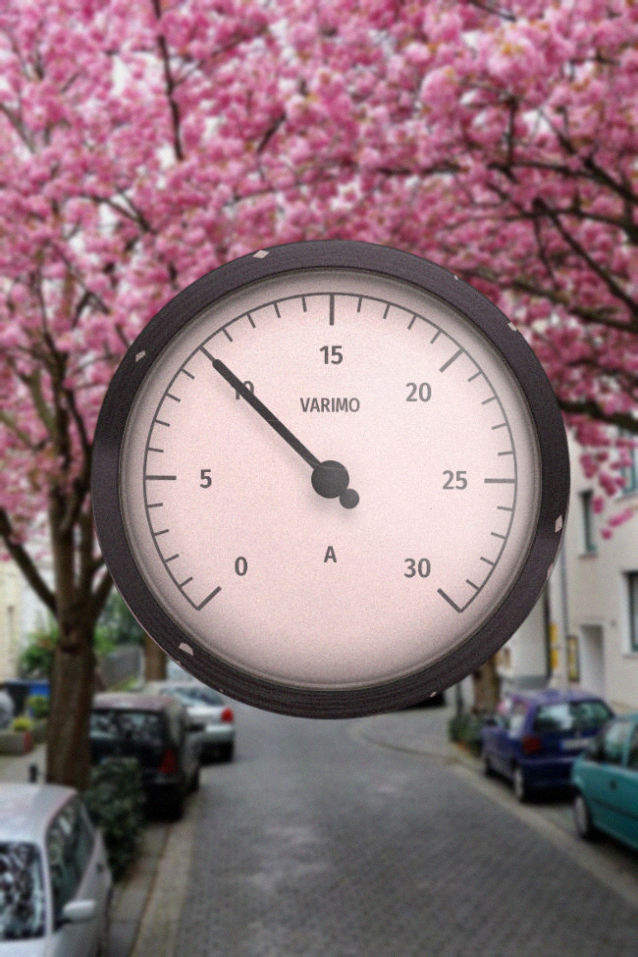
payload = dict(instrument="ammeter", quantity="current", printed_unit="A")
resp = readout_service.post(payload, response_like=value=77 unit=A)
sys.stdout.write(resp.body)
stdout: value=10 unit=A
